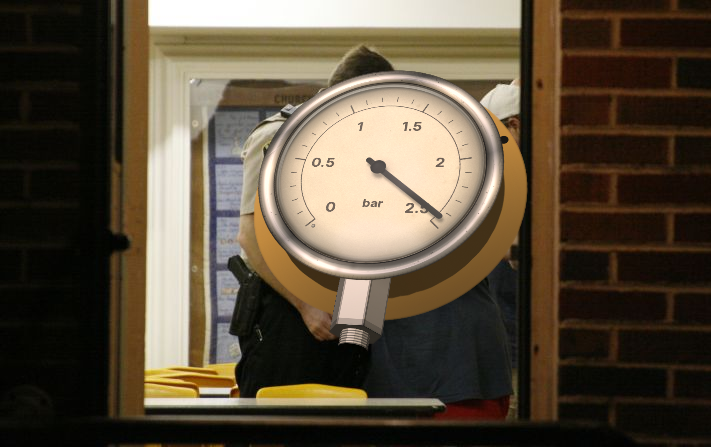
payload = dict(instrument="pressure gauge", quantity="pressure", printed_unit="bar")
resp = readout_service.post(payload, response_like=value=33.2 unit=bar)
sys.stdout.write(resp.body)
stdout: value=2.45 unit=bar
